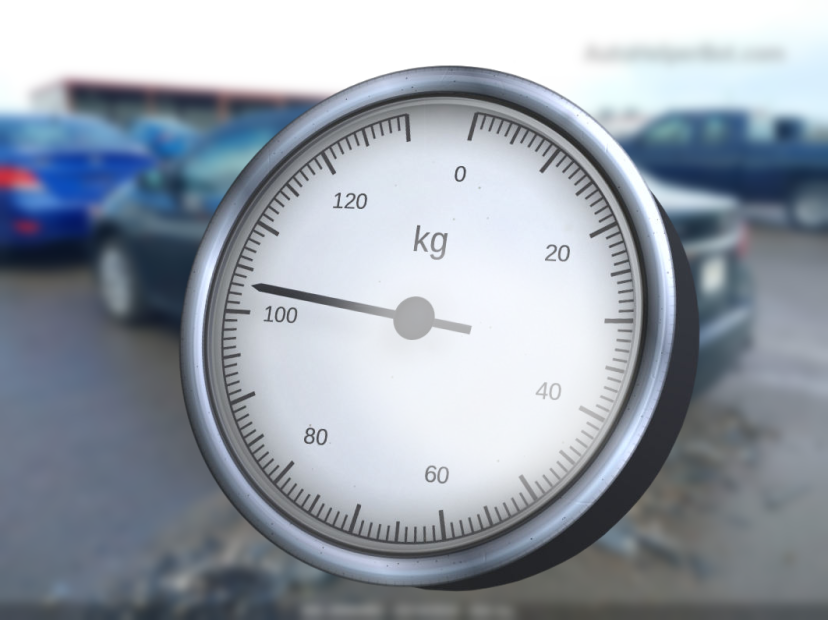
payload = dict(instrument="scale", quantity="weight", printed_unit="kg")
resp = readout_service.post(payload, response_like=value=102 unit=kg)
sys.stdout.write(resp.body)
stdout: value=103 unit=kg
